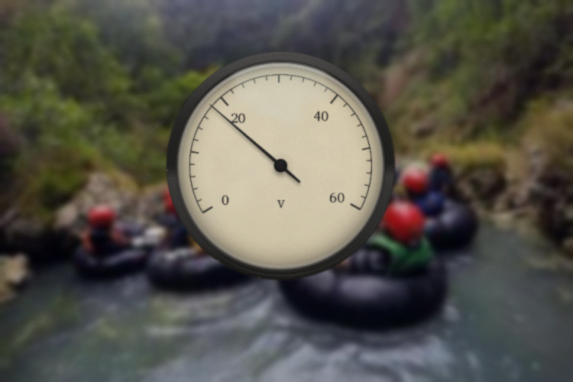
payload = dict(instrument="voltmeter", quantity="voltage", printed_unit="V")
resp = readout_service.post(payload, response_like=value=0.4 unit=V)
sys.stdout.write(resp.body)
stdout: value=18 unit=V
